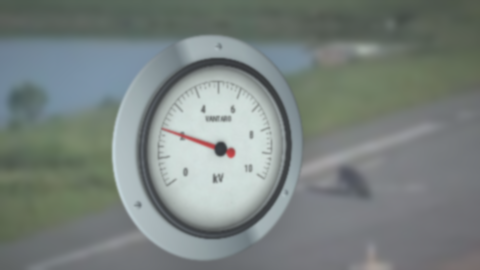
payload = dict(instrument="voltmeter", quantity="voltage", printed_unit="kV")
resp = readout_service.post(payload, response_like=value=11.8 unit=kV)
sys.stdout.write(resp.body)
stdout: value=2 unit=kV
